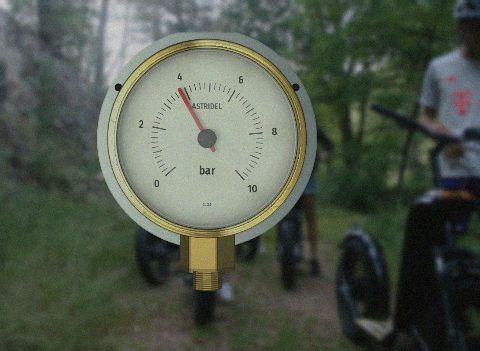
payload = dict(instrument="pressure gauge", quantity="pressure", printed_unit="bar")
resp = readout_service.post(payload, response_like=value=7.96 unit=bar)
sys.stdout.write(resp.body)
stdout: value=3.8 unit=bar
